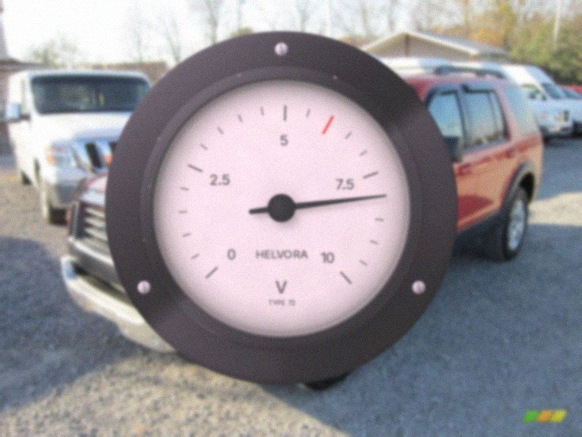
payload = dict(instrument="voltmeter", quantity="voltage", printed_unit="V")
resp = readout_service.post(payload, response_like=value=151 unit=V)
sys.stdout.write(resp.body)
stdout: value=8 unit=V
